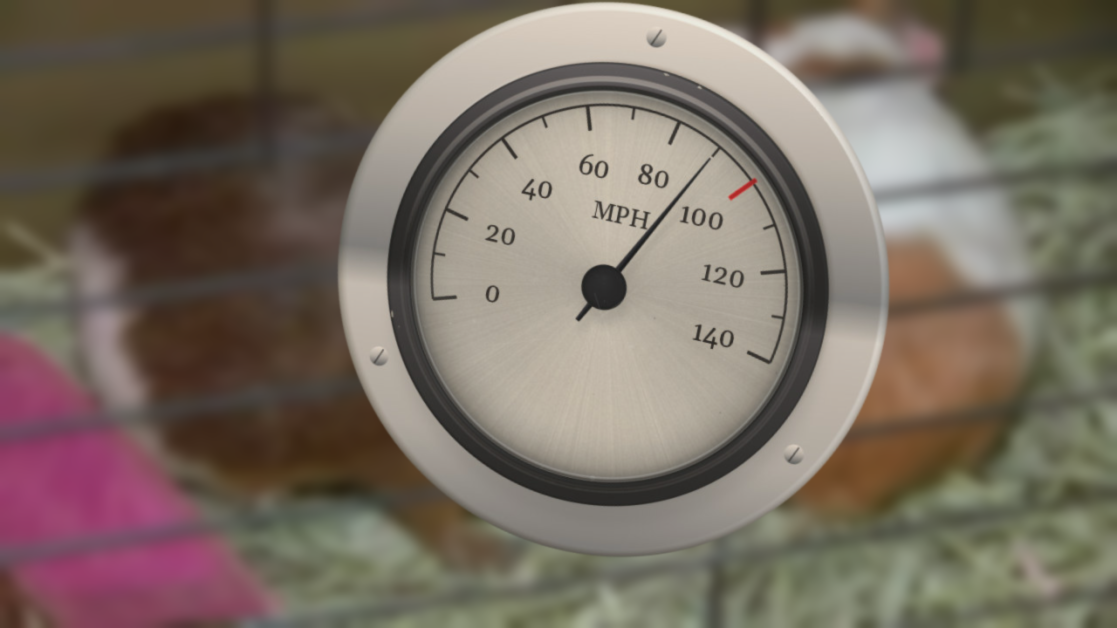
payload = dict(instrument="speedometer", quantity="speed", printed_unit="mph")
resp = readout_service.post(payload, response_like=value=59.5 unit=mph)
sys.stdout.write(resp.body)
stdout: value=90 unit=mph
